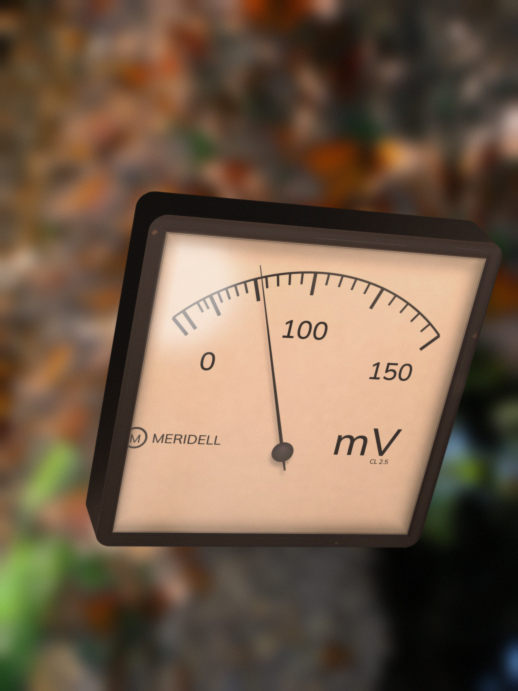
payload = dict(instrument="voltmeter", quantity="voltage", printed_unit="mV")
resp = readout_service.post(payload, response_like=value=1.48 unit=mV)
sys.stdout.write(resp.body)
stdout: value=77.5 unit=mV
